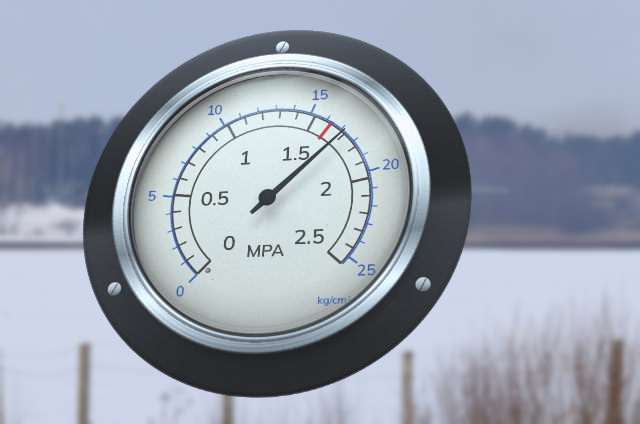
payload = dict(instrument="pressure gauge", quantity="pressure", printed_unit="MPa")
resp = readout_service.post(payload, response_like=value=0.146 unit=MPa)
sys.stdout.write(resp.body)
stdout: value=1.7 unit=MPa
